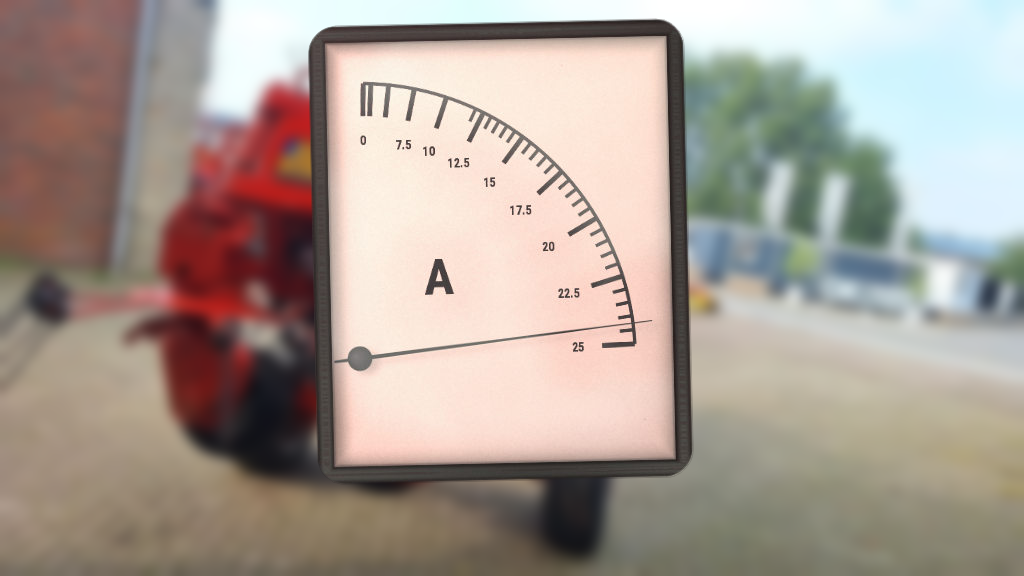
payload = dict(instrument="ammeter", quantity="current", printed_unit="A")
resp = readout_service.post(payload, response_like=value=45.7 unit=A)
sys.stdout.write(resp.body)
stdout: value=24.25 unit=A
